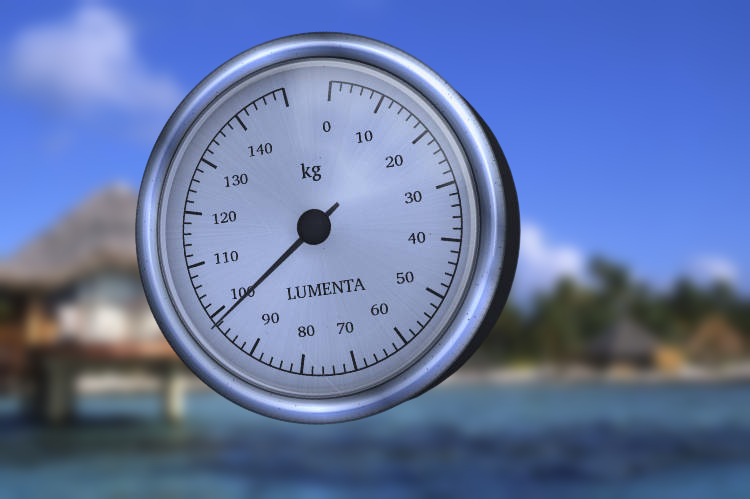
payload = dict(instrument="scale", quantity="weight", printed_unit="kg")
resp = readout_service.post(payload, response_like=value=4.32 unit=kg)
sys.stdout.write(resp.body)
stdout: value=98 unit=kg
